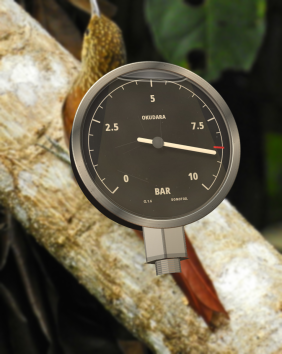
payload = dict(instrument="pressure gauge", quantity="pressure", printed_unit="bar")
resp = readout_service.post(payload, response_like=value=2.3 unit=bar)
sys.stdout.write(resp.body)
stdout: value=8.75 unit=bar
